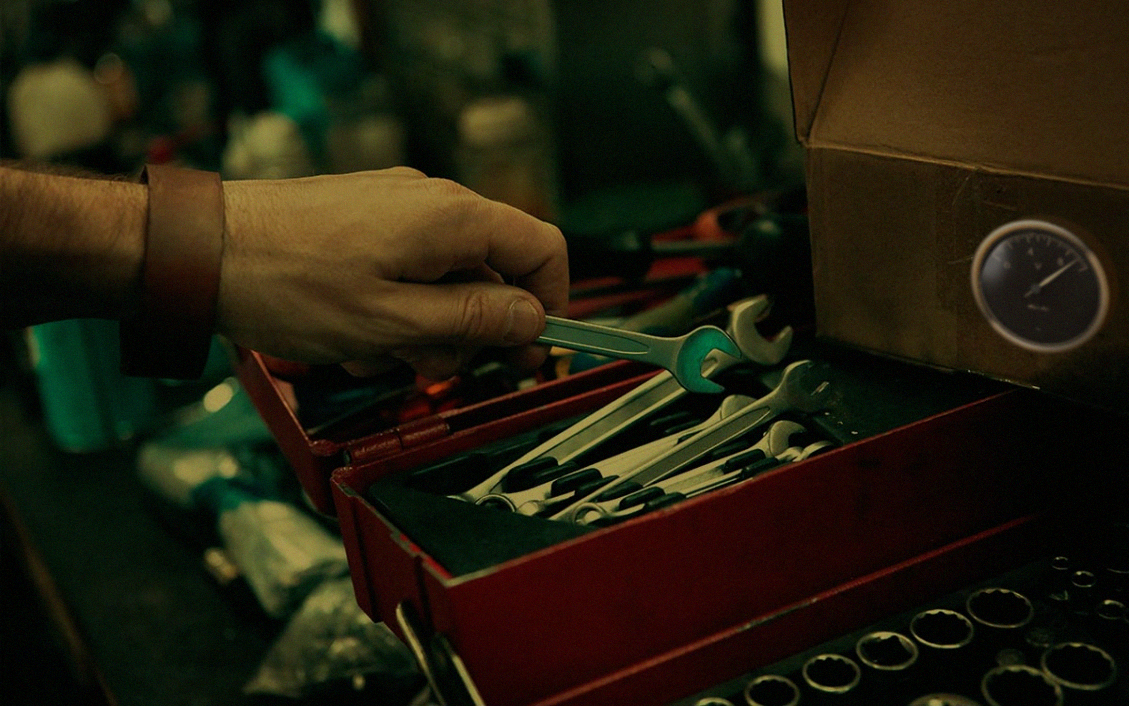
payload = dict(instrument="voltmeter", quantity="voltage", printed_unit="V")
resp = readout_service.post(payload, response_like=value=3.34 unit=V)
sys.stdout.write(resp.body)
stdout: value=9 unit=V
